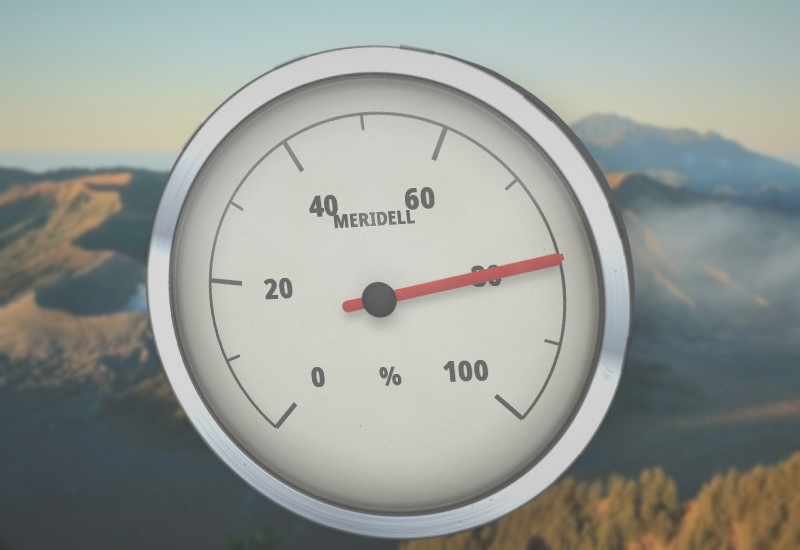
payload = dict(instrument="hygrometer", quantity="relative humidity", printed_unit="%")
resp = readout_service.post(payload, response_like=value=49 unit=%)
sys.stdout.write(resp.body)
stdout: value=80 unit=%
